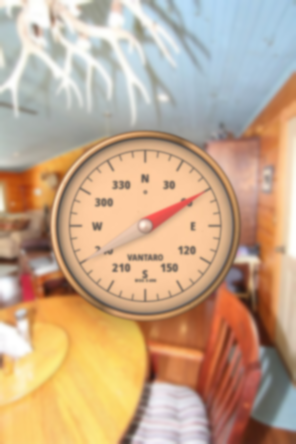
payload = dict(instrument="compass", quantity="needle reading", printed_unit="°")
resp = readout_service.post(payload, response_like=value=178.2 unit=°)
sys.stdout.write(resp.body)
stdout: value=60 unit=°
